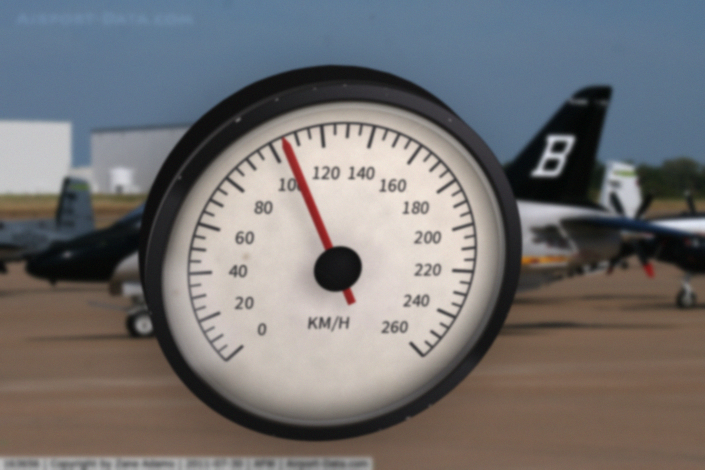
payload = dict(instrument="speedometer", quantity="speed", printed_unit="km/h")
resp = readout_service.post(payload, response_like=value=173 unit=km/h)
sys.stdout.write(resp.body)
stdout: value=105 unit=km/h
